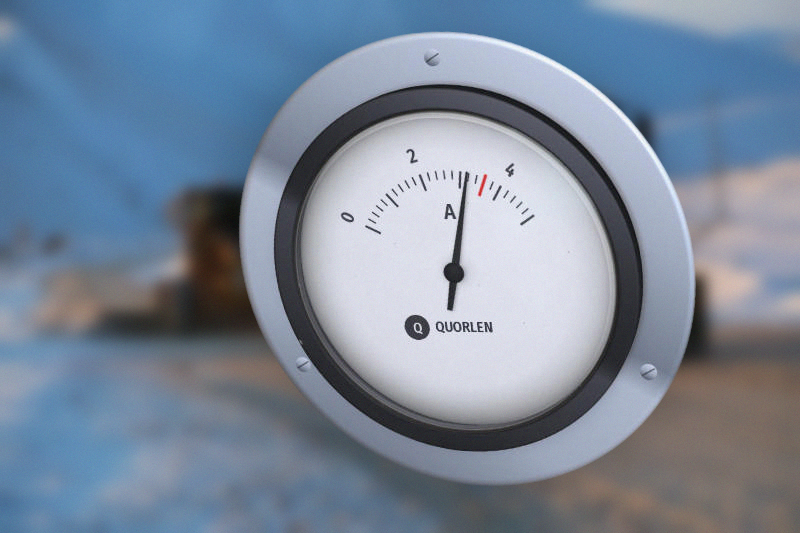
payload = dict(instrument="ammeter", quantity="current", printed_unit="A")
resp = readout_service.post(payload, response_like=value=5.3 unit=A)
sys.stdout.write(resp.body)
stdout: value=3.2 unit=A
